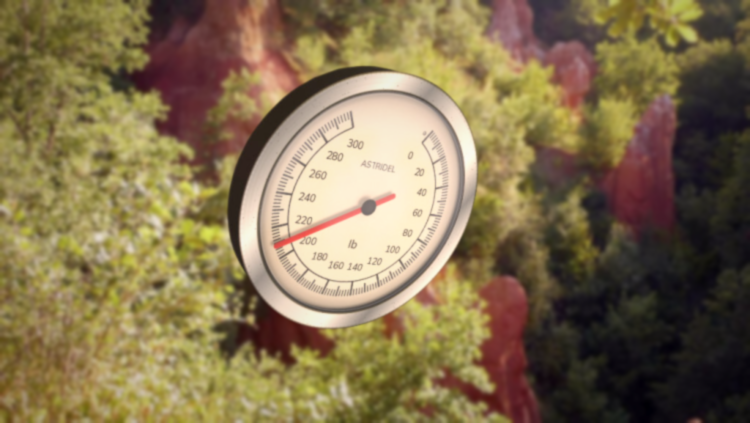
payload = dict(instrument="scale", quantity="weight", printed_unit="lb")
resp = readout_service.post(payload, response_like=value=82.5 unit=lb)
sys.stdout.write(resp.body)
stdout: value=210 unit=lb
